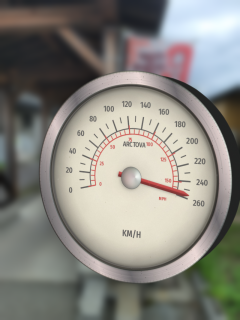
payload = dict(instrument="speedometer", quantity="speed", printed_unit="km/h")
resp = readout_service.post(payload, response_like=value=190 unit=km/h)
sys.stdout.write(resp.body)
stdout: value=255 unit=km/h
